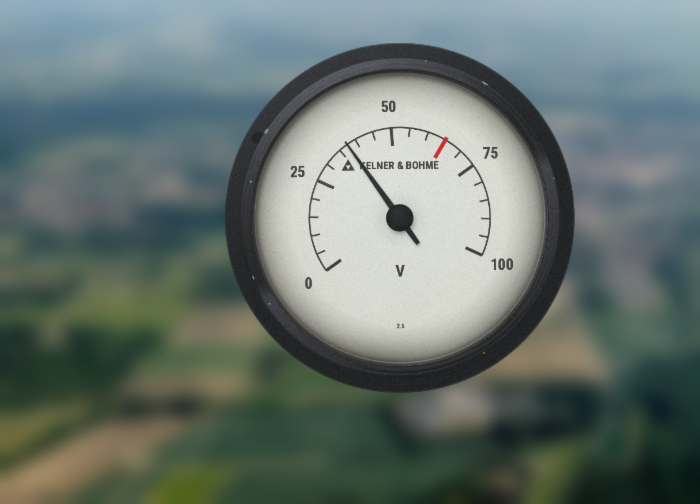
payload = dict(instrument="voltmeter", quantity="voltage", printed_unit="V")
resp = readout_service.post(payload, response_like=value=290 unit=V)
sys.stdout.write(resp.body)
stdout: value=37.5 unit=V
